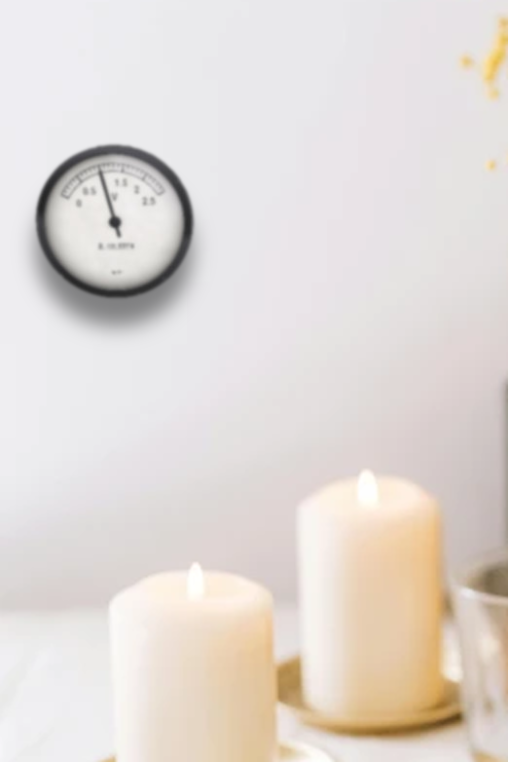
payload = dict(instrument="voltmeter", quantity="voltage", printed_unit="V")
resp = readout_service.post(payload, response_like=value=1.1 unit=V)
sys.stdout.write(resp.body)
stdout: value=1 unit=V
